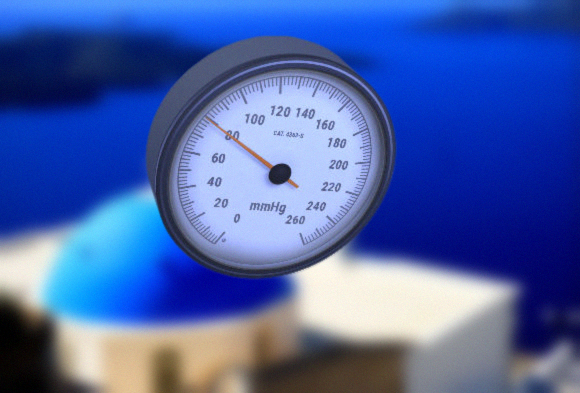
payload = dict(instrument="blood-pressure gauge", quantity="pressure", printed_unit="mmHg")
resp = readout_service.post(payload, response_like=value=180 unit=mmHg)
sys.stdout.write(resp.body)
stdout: value=80 unit=mmHg
